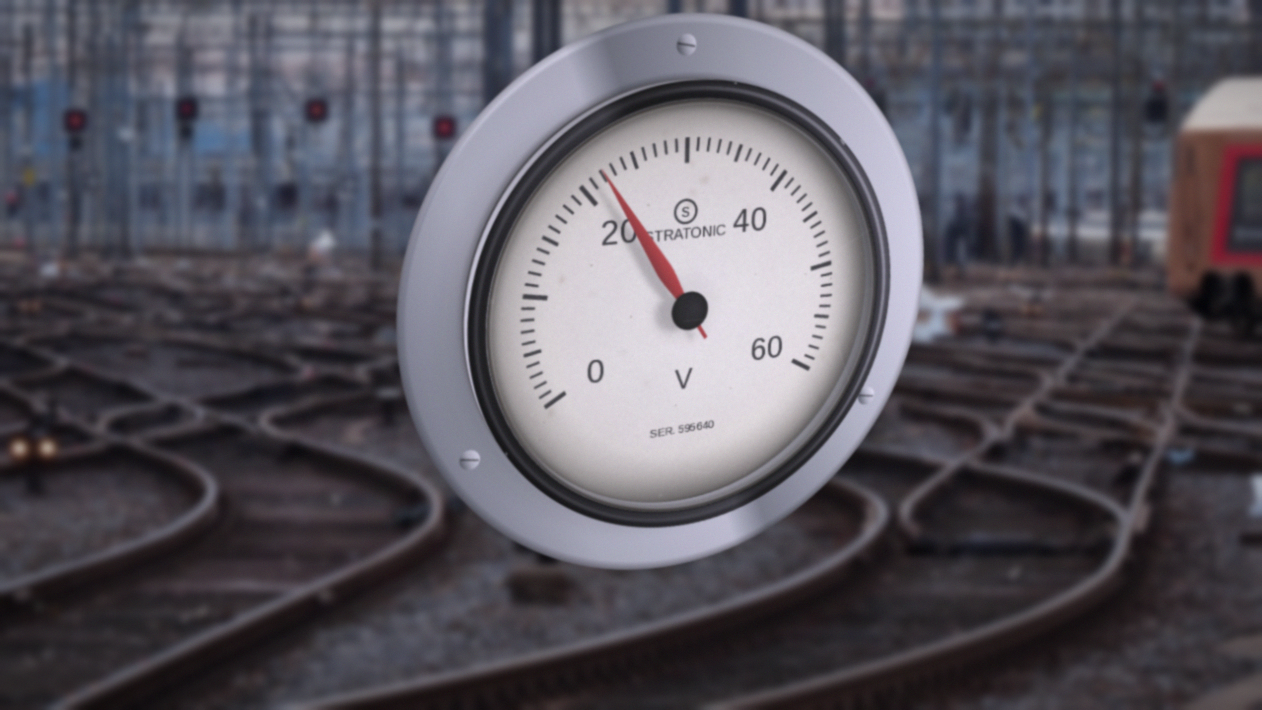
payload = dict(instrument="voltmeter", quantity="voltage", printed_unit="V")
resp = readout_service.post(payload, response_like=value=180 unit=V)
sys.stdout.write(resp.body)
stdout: value=22 unit=V
